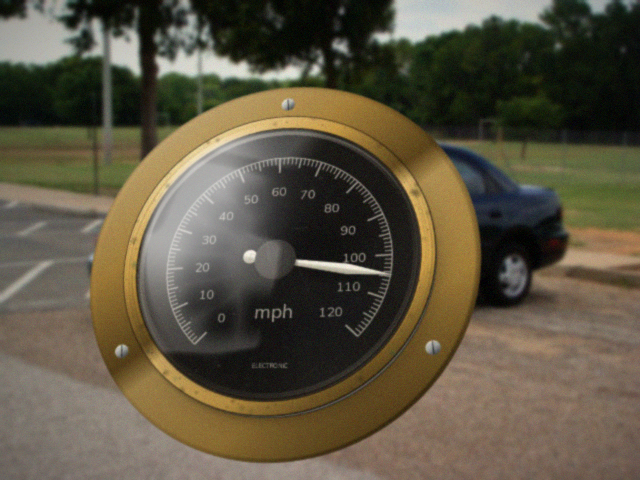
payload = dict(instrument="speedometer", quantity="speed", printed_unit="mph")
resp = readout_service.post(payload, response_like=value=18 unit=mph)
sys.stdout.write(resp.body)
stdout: value=105 unit=mph
